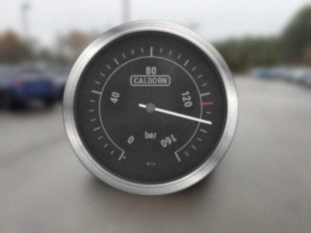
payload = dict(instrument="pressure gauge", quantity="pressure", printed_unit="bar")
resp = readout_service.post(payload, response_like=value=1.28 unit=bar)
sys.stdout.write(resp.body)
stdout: value=135 unit=bar
